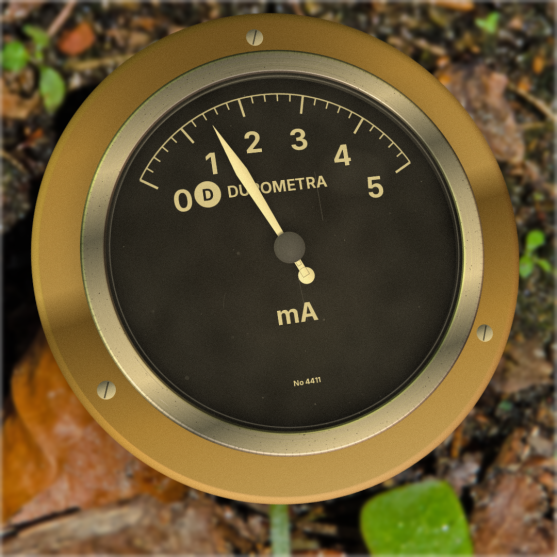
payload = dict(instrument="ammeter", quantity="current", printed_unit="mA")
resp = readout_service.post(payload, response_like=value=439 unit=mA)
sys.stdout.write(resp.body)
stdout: value=1.4 unit=mA
